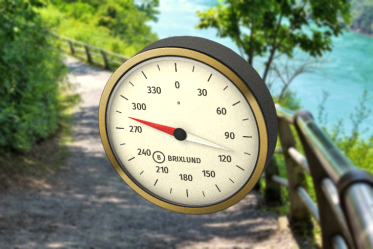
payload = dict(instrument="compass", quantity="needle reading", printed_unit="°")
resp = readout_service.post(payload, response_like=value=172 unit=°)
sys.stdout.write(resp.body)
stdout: value=285 unit=°
